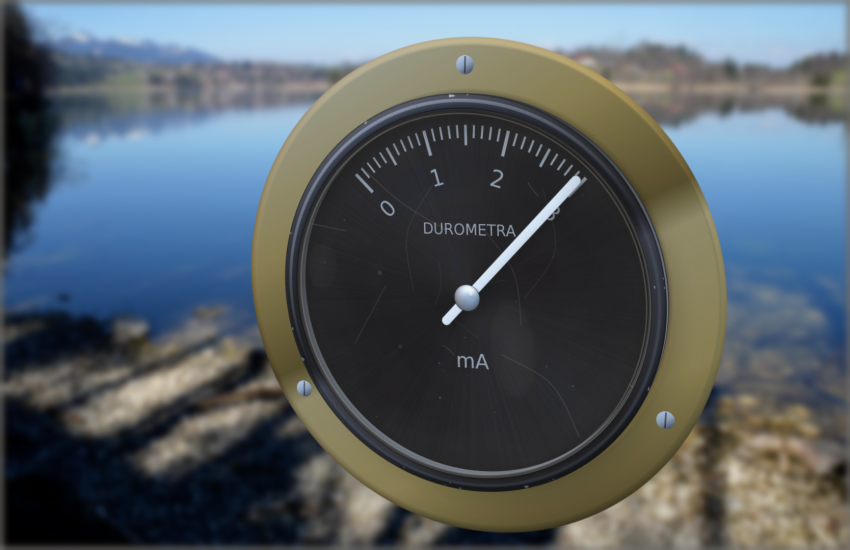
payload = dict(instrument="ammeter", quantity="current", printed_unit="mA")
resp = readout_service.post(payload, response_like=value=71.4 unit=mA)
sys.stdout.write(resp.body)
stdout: value=2.95 unit=mA
